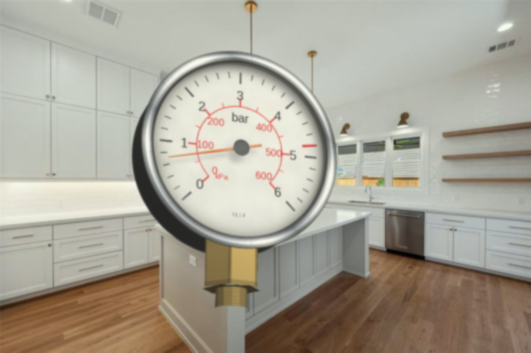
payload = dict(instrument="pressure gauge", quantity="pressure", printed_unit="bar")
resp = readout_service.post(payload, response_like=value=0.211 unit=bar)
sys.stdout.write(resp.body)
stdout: value=0.7 unit=bar
